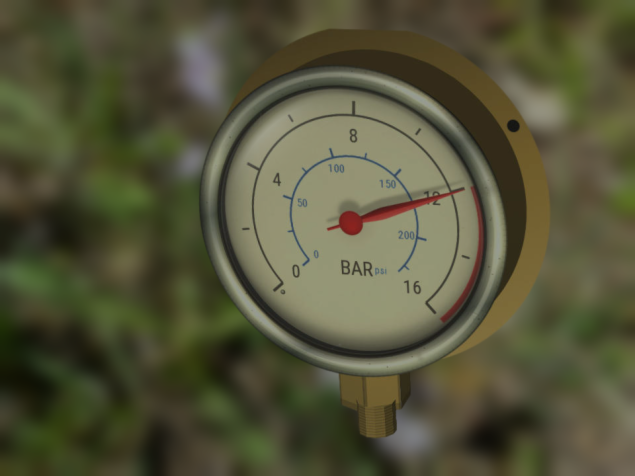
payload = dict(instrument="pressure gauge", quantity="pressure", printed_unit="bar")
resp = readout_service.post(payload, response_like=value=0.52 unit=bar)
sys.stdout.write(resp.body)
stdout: value=12 unit=bar
